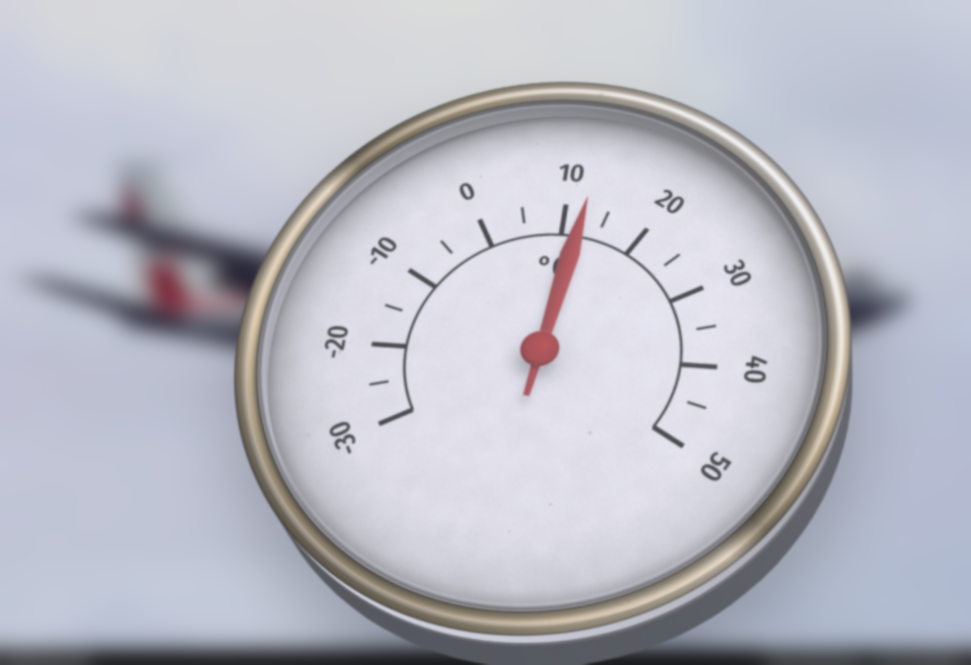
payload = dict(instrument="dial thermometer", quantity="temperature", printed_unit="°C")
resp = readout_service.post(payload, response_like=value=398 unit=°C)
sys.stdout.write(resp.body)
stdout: value=12.5 unit=°C
